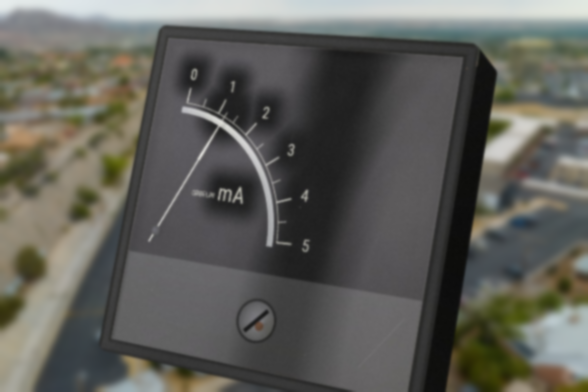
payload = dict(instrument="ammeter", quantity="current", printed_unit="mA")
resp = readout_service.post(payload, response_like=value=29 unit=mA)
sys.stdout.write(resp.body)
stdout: value=1.25 unit=mA
